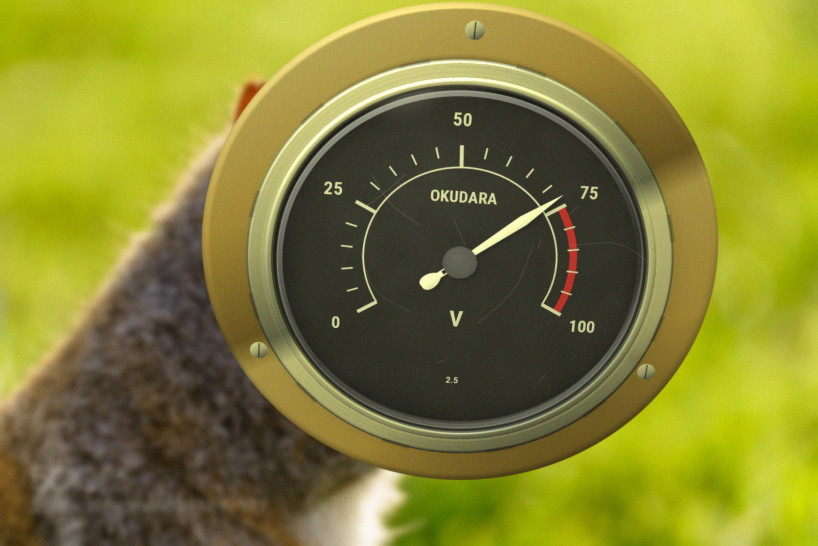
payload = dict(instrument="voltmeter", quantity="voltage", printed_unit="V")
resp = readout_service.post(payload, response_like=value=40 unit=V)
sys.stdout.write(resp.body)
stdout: value=72.5 unit=V
